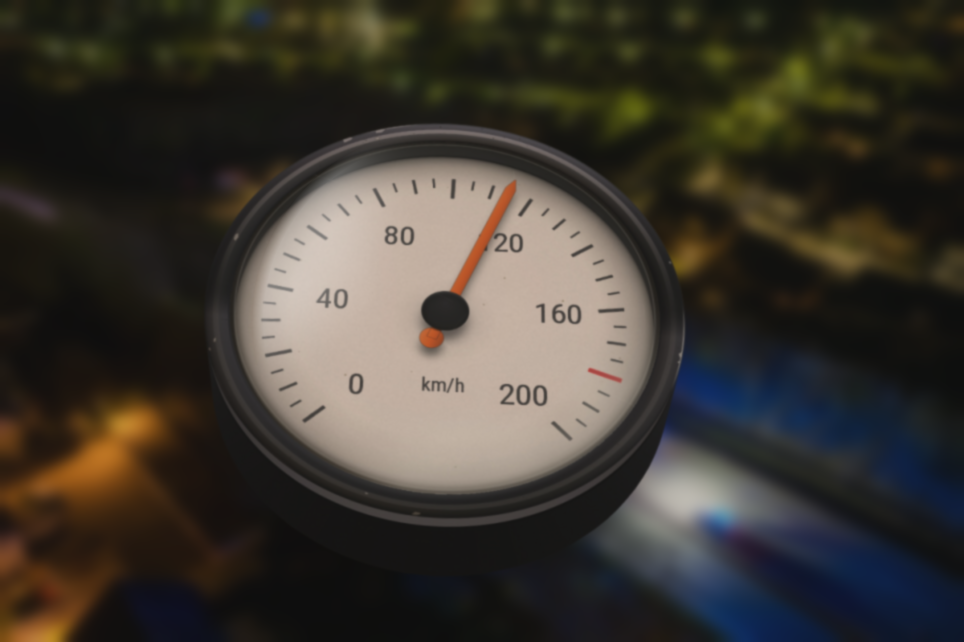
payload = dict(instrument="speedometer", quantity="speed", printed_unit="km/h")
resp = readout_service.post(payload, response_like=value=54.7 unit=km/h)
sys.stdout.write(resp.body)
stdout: value=115 unit=km/h
